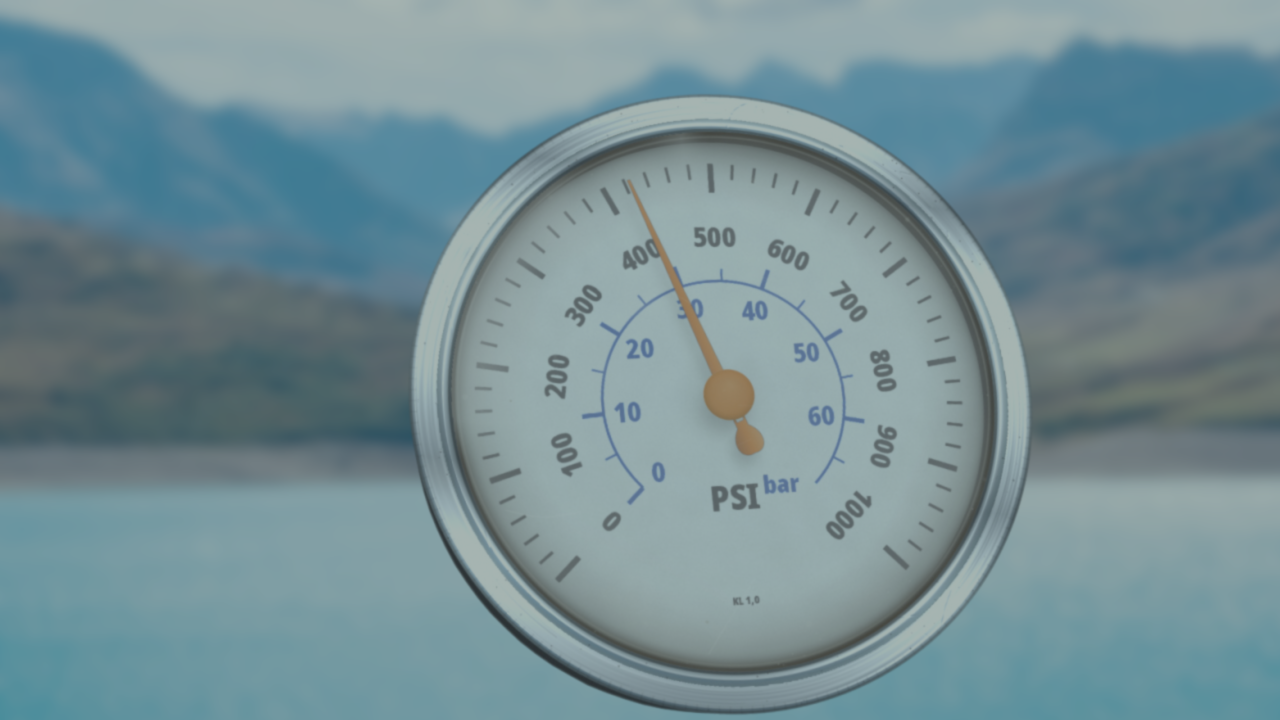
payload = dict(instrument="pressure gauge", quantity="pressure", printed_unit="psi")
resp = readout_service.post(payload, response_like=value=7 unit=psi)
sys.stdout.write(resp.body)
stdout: value=420 unit=psi
